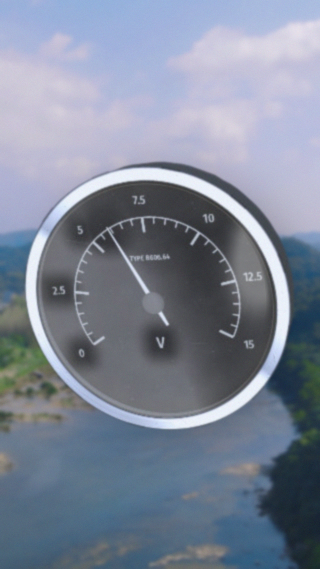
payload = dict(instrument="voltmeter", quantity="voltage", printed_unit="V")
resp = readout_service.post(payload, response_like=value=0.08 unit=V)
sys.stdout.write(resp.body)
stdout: value=6 unit=V
